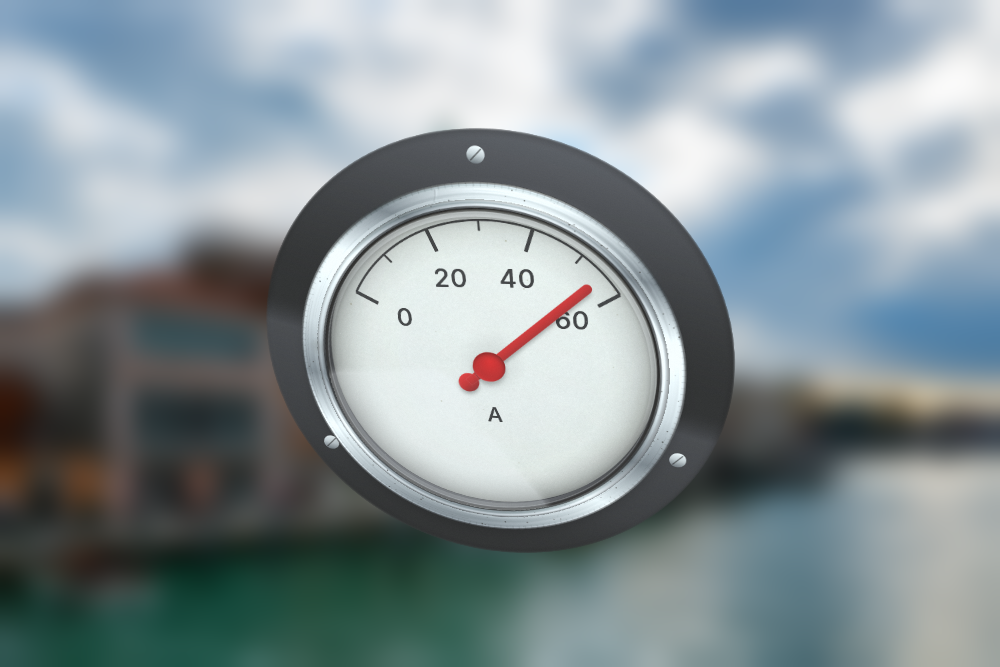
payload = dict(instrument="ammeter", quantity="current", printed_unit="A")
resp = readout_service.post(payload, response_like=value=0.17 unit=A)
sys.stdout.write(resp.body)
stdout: value=55 unit=A
